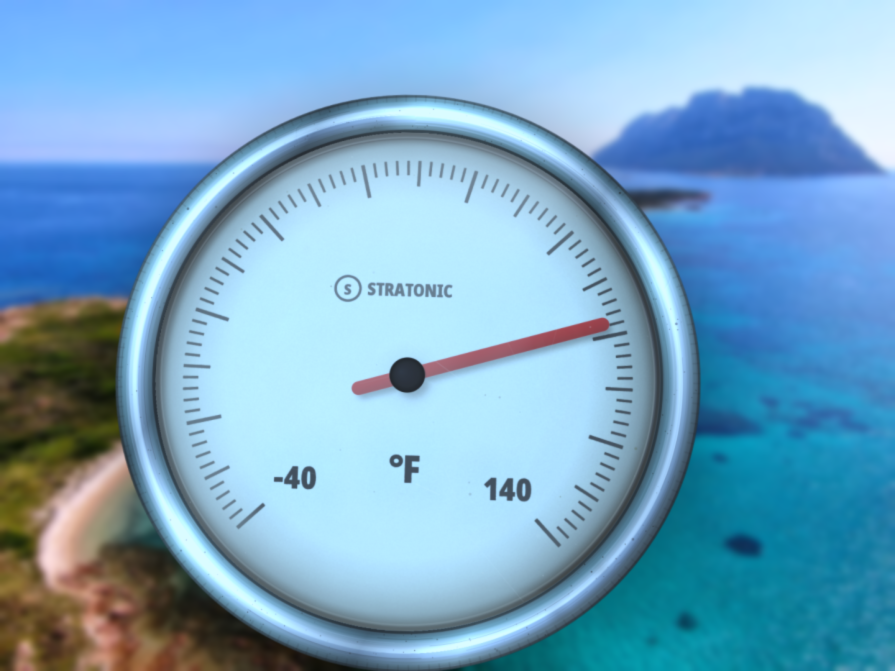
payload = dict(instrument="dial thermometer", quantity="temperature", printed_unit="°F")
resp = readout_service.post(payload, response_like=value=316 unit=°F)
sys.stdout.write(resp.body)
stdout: value=98 unit=°F
